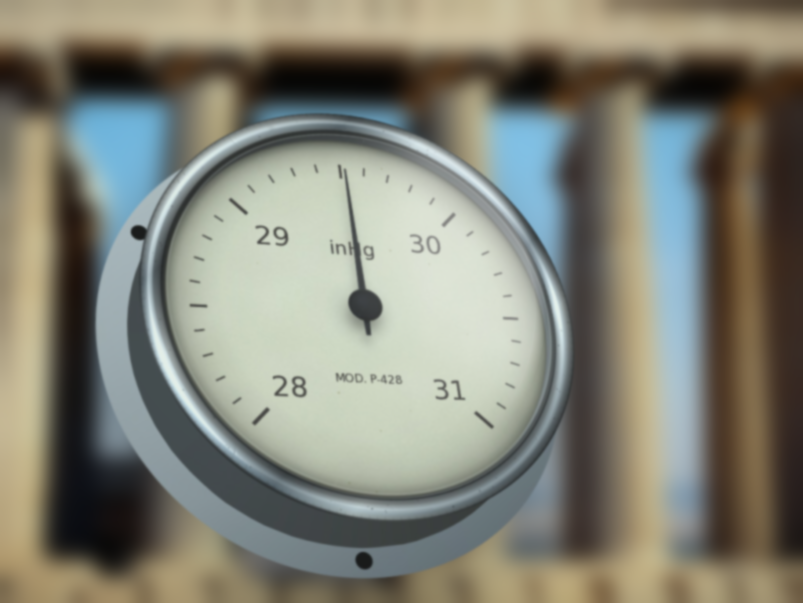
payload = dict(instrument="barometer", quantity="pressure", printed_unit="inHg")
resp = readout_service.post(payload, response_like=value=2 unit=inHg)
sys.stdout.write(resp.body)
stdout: value=29.5 unit=inHg
